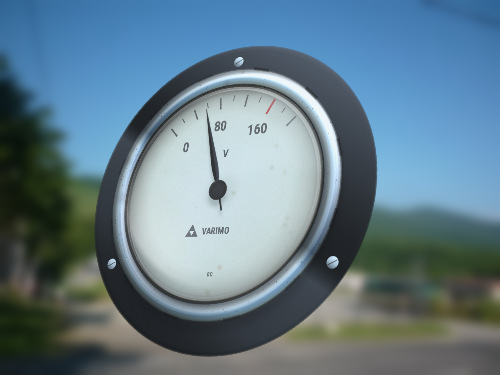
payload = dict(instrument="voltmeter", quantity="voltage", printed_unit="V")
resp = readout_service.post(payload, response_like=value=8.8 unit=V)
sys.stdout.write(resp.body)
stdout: value=60 unit=V
